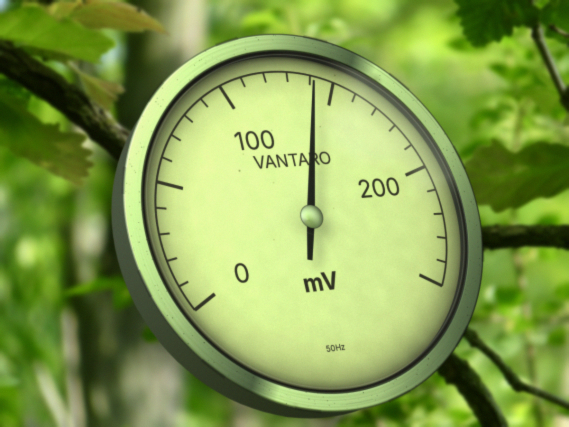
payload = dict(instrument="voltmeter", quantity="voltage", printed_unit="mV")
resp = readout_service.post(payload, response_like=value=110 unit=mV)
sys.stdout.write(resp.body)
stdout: value=140 unit=mV
